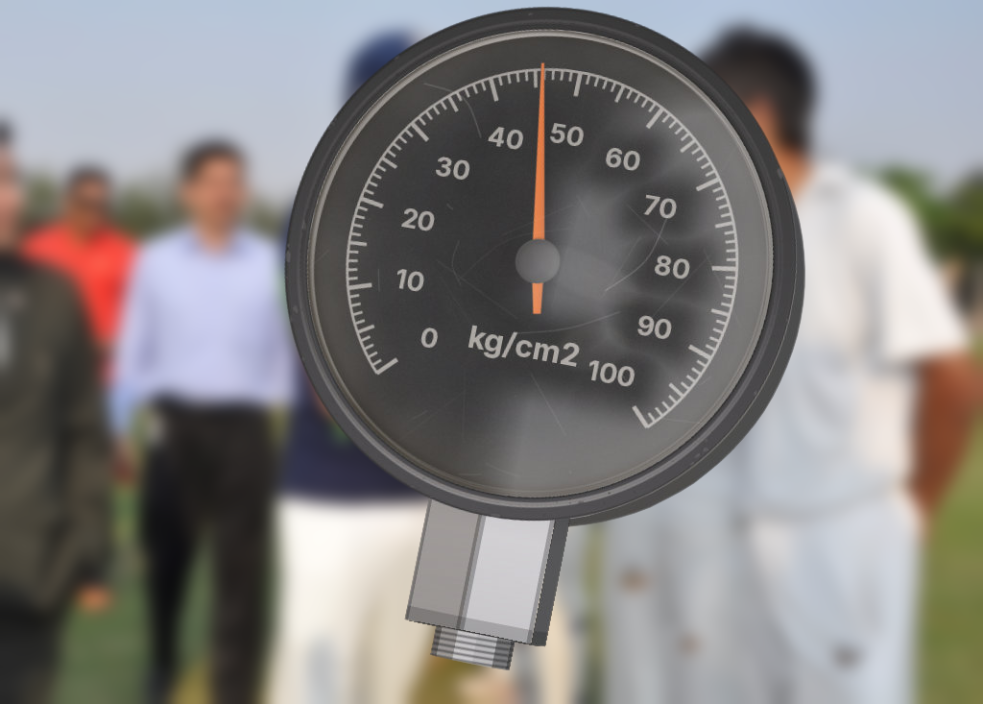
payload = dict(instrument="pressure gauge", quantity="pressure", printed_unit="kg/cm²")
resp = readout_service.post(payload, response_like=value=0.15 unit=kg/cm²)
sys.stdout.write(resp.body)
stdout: value=46 unit=kg/cm²
